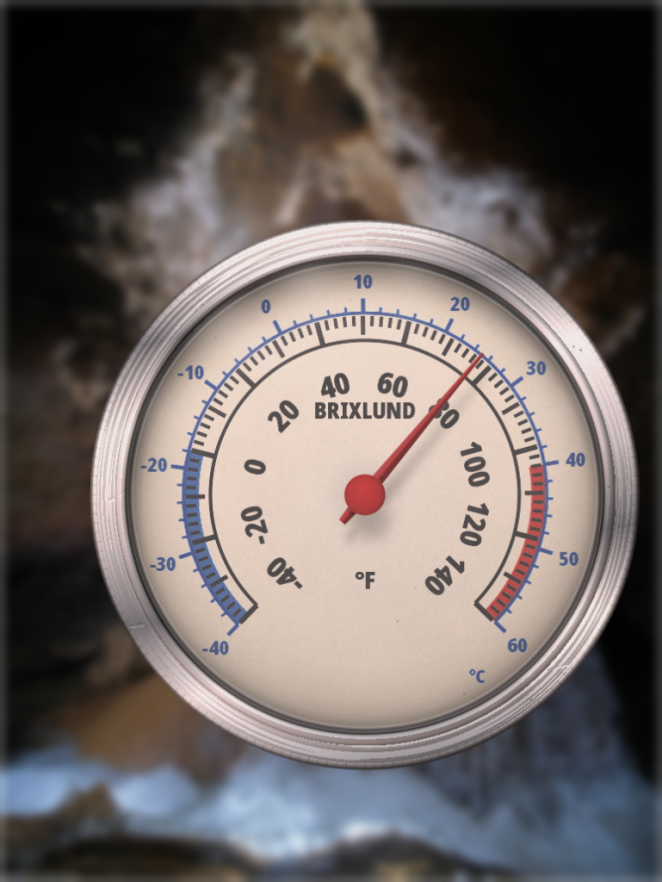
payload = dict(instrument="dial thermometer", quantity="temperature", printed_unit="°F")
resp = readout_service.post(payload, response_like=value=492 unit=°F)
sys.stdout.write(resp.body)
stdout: value=77 unit=°F
